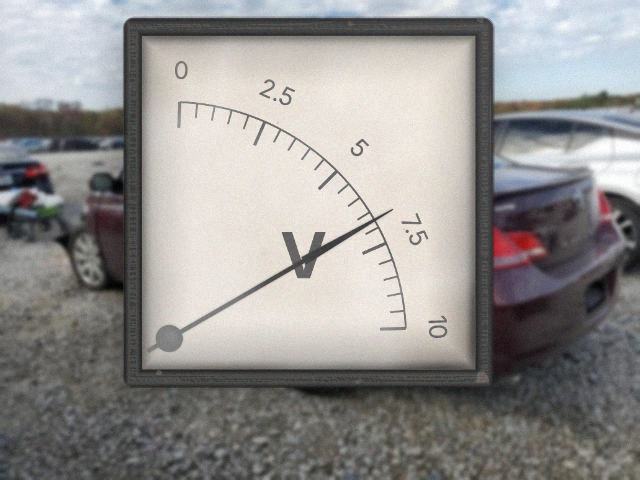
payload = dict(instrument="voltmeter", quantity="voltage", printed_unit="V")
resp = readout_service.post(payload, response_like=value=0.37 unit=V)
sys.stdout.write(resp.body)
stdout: value=6.75 unit=V
